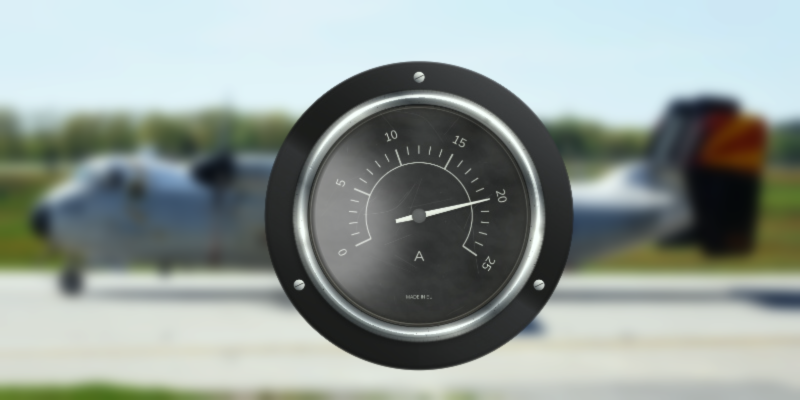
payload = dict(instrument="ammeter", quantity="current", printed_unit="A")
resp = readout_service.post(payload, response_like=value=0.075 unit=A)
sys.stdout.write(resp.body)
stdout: value=20 unit=A
